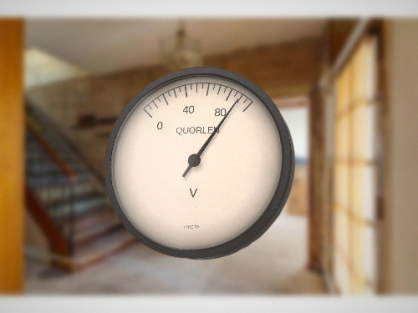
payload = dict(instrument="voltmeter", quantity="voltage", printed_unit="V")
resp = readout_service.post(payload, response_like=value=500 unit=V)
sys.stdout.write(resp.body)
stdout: value=90 unit=V
